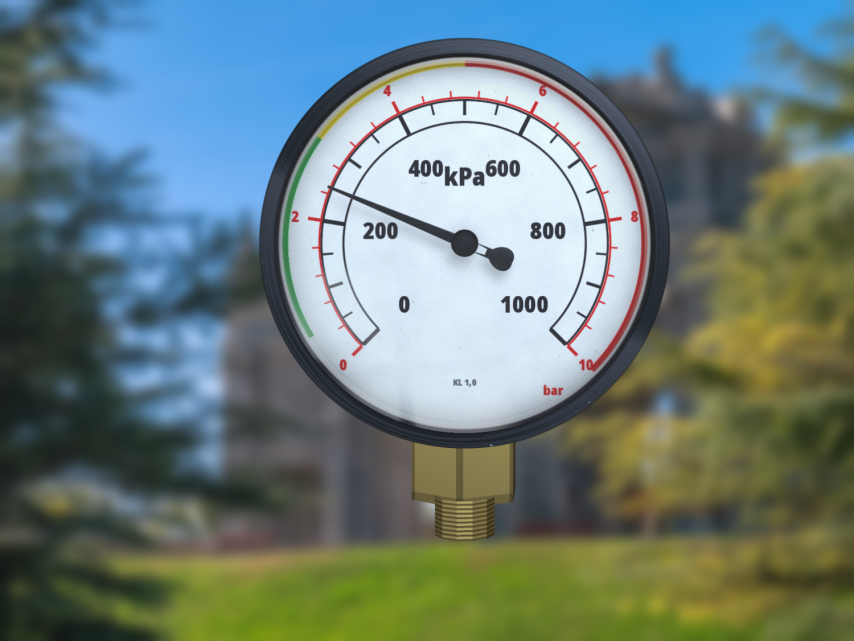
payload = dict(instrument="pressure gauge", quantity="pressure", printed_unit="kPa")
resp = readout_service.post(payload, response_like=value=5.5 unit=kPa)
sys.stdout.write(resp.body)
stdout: value=250 unit=kPa
